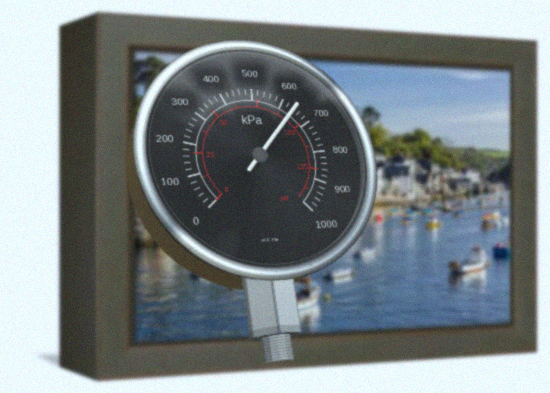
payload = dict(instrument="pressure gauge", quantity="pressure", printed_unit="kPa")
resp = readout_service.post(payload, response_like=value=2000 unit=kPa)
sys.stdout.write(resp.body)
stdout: value=640 unit=kPa
